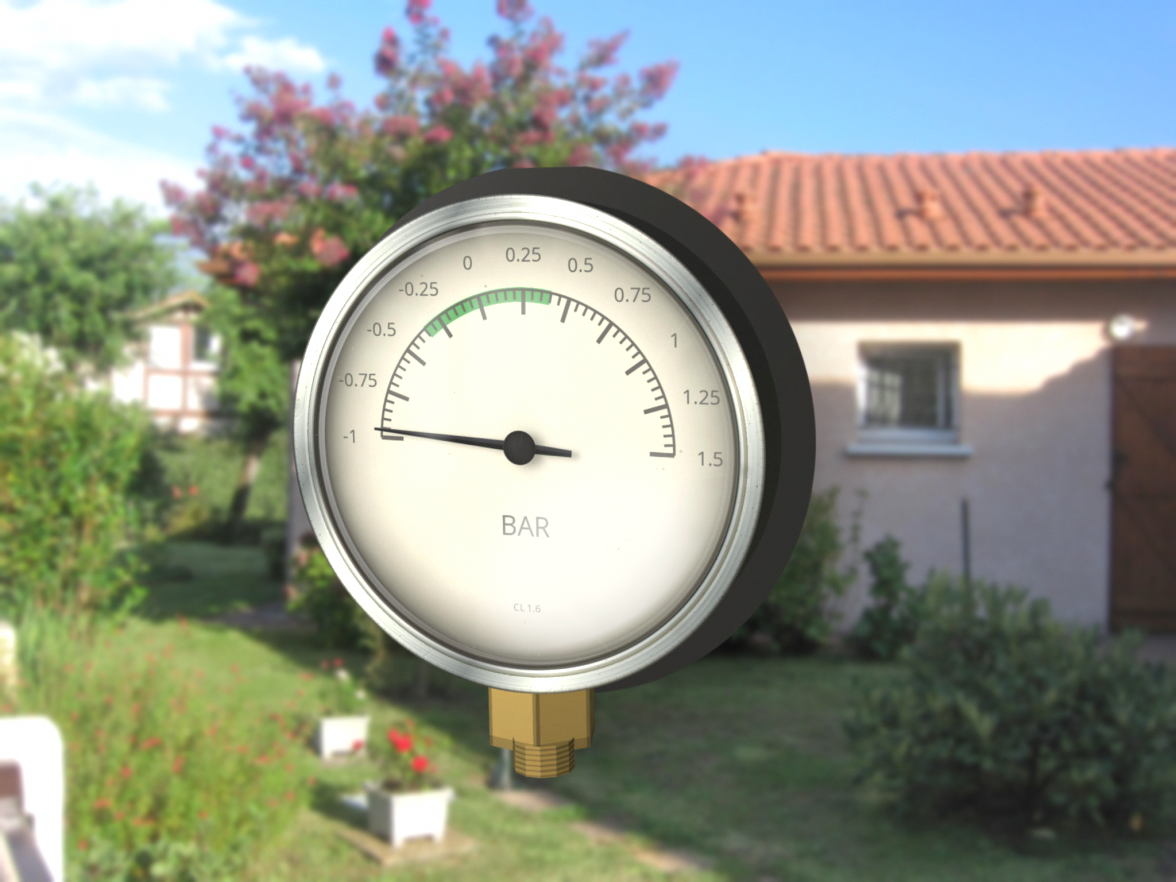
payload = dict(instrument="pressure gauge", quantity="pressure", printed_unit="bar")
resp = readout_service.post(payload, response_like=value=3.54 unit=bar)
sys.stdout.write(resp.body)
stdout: value=-0.95 unit=bar
